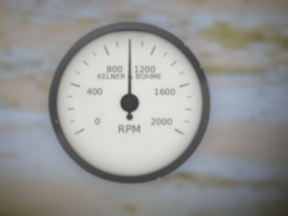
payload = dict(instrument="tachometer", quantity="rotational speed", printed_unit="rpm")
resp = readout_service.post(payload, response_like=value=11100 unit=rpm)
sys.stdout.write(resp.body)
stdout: value=1000 unit=rpm
